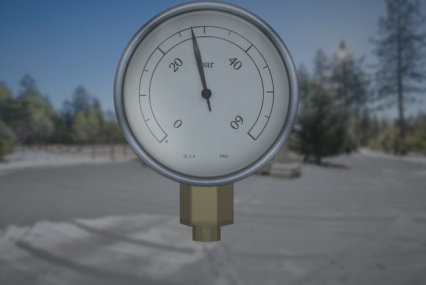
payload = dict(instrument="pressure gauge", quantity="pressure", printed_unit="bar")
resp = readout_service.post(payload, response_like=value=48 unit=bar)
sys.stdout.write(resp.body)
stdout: value=27.5 unit=bar
